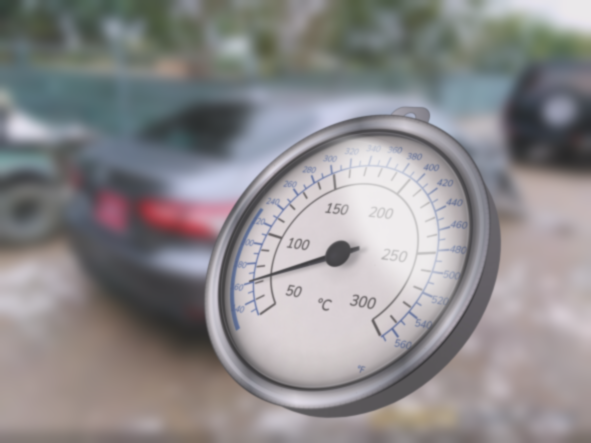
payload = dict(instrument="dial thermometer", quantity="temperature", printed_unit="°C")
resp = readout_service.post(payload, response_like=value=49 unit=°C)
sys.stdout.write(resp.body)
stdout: value=70 unit=°C
